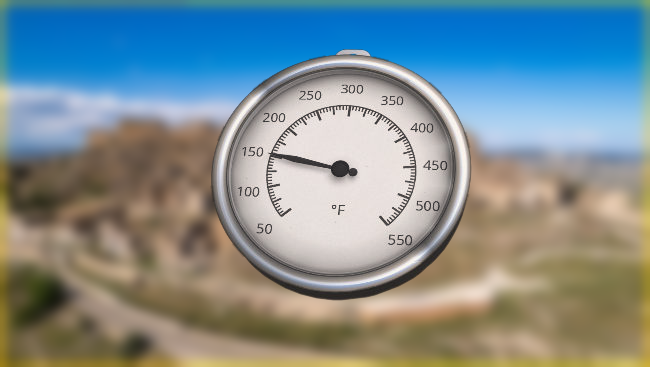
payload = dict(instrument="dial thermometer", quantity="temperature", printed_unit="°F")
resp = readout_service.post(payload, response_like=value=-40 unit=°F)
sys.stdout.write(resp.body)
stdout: value=150 unit=°F
